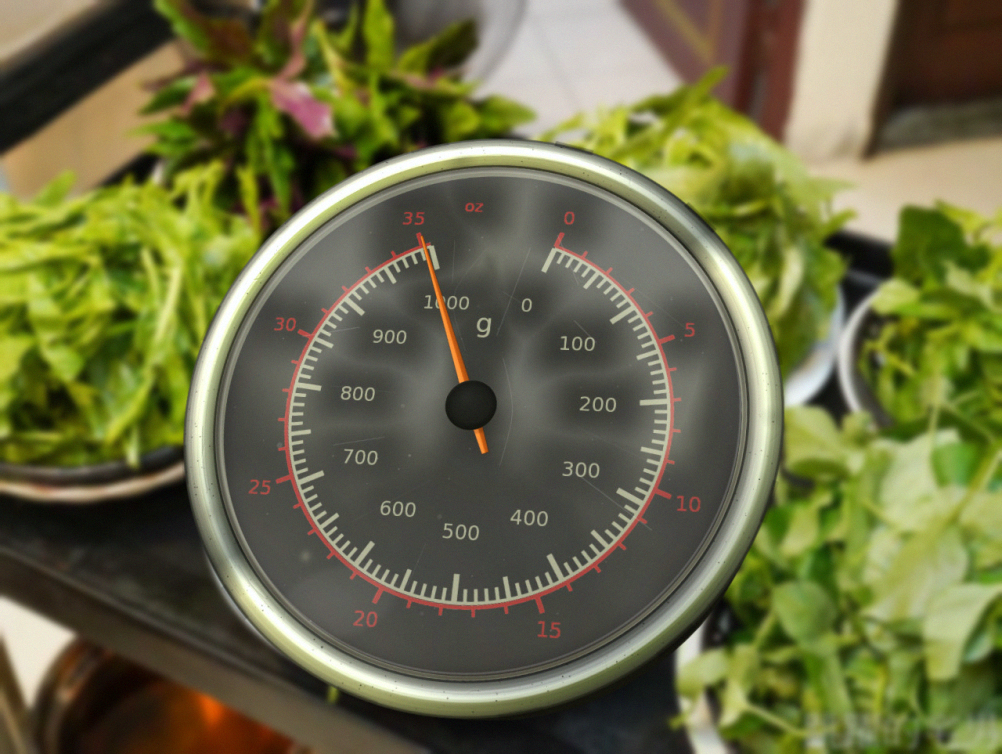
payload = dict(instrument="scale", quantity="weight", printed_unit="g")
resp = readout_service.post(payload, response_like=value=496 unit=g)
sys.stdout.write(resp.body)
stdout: value=995 unit=g
